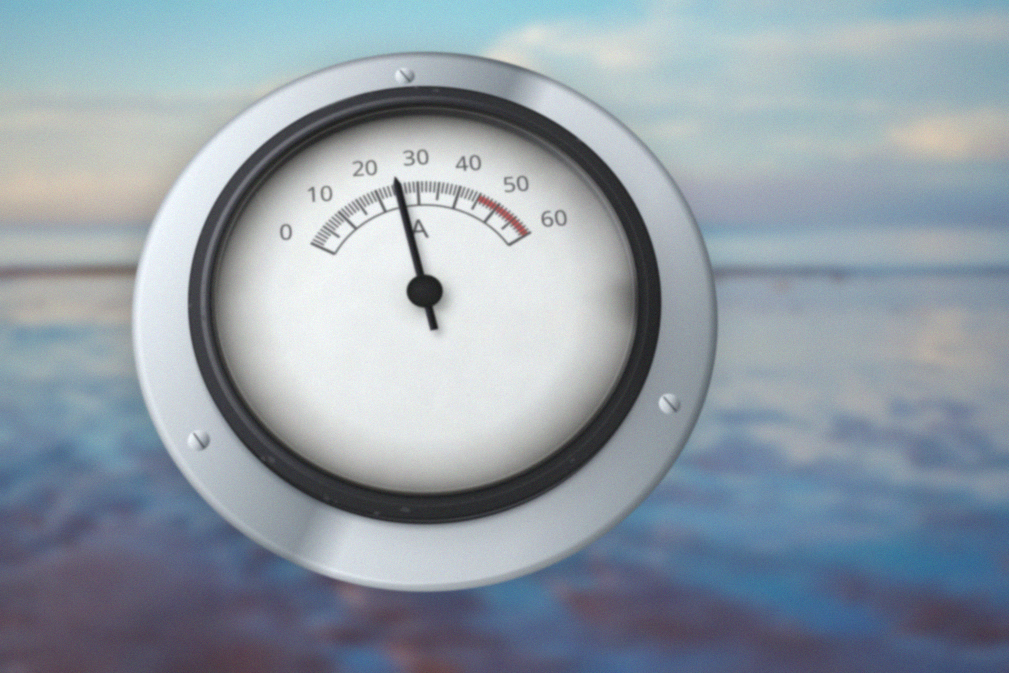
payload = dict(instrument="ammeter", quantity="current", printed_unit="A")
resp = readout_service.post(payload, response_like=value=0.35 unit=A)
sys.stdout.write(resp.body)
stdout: value=25 unit=A
